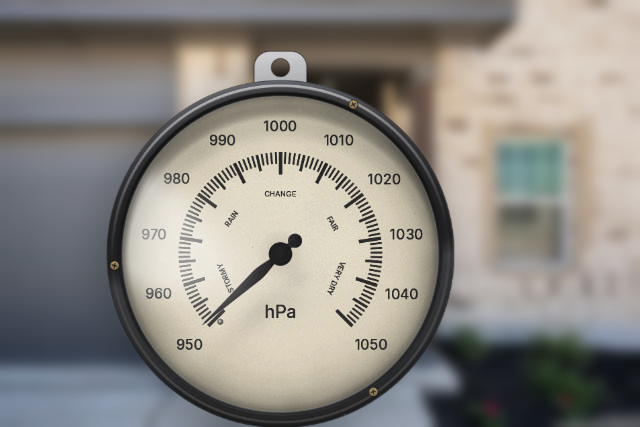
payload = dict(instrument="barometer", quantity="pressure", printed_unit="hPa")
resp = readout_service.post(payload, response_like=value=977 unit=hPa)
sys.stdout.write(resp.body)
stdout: value=951 unit=hPa
